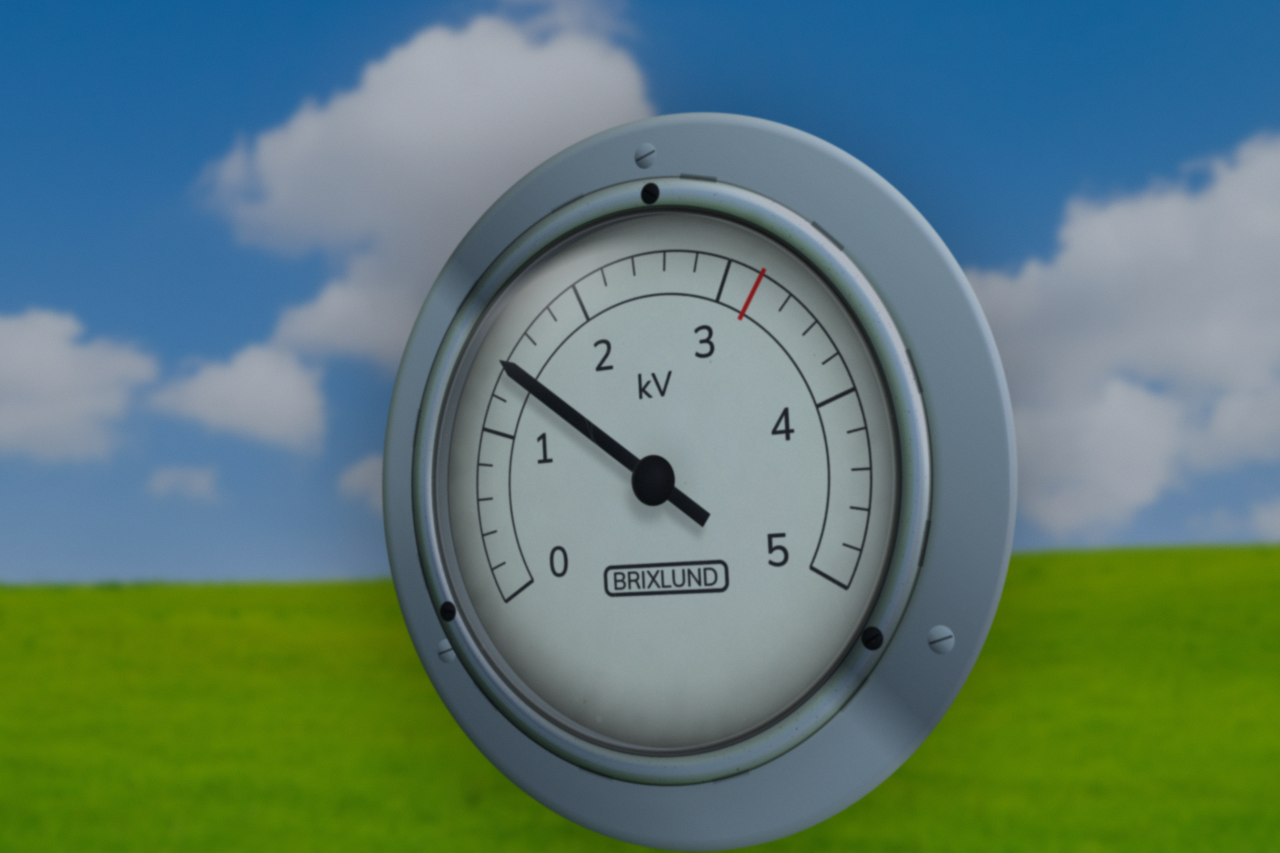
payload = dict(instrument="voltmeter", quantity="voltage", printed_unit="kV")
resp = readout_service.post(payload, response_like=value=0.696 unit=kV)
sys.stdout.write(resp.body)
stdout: value=1.4 unit=kV
